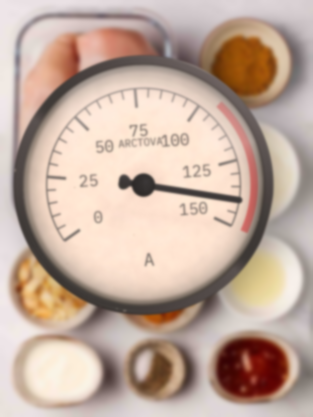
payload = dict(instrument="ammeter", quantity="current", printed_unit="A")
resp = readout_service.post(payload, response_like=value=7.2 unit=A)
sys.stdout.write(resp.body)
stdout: value=140 unit=A
